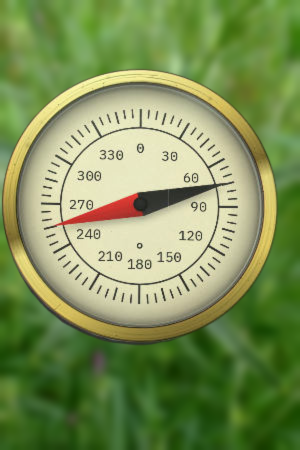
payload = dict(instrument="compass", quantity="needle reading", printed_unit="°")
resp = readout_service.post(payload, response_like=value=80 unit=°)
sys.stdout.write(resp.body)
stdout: value=255 unit=°
